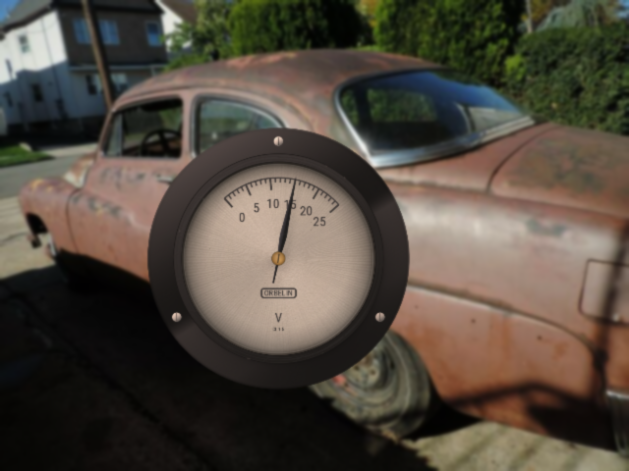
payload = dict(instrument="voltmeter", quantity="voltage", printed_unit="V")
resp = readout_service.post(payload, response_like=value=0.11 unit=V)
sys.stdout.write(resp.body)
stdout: value=15 unit=V
